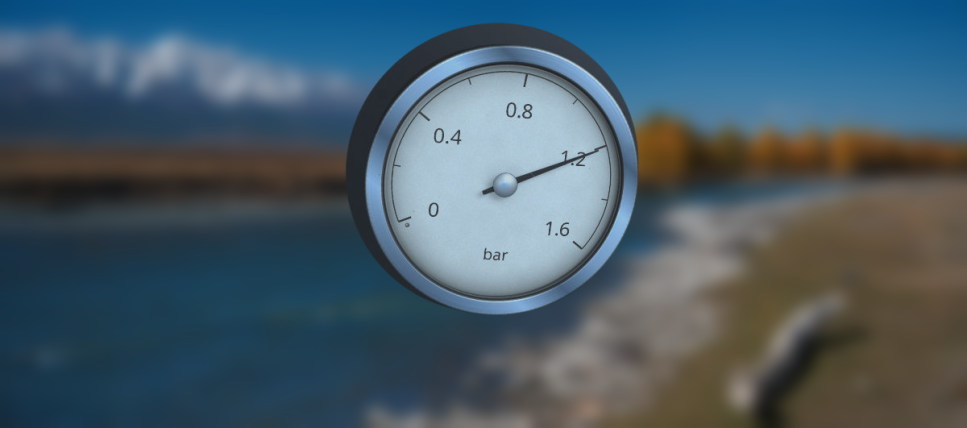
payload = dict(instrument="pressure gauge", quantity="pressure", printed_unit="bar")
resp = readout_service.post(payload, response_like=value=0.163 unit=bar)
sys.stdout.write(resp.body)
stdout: value=1.2 unit=bar
